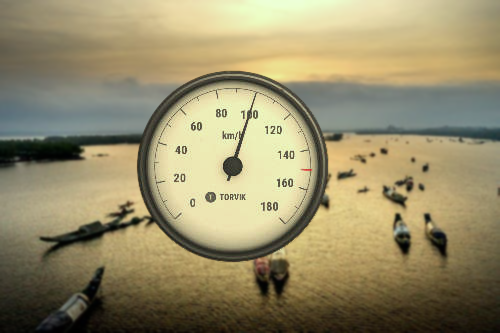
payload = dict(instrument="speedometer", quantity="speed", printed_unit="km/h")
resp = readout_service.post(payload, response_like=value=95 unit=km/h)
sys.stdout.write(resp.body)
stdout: value=100 unit=km/h
